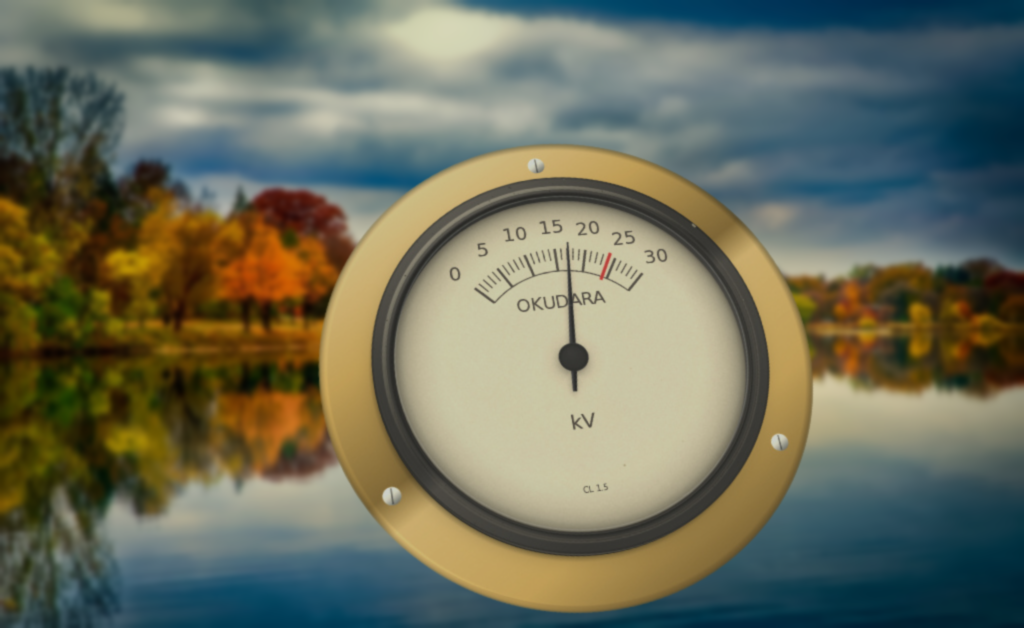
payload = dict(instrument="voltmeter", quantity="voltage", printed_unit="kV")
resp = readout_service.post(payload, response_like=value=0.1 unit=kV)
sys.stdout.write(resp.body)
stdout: value=17 unit=kV
